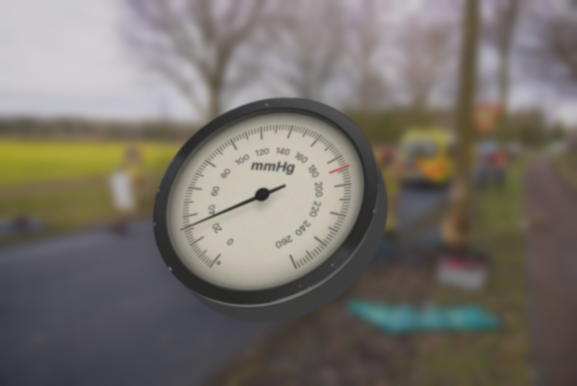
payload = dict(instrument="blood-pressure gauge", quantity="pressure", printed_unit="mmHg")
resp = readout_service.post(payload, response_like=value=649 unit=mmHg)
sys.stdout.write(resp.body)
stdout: value=30 unit=mmHg
